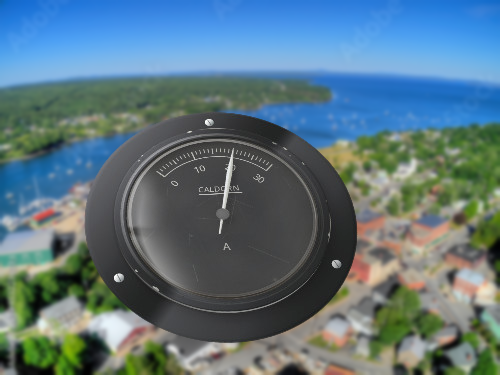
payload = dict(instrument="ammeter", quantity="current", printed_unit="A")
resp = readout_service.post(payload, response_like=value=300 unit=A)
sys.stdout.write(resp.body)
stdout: value=20 unit=A
